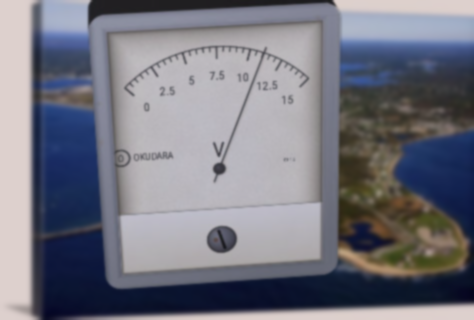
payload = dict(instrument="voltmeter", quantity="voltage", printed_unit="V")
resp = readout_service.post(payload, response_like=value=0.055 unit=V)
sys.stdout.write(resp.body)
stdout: value=11 unit=V
